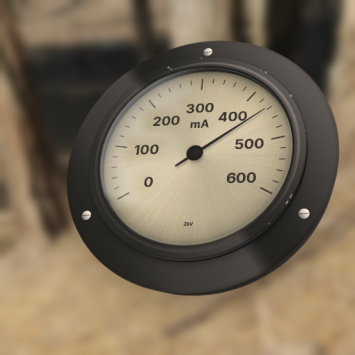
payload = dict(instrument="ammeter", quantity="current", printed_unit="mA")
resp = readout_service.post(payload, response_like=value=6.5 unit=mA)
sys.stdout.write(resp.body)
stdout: value=440 unit=mA
